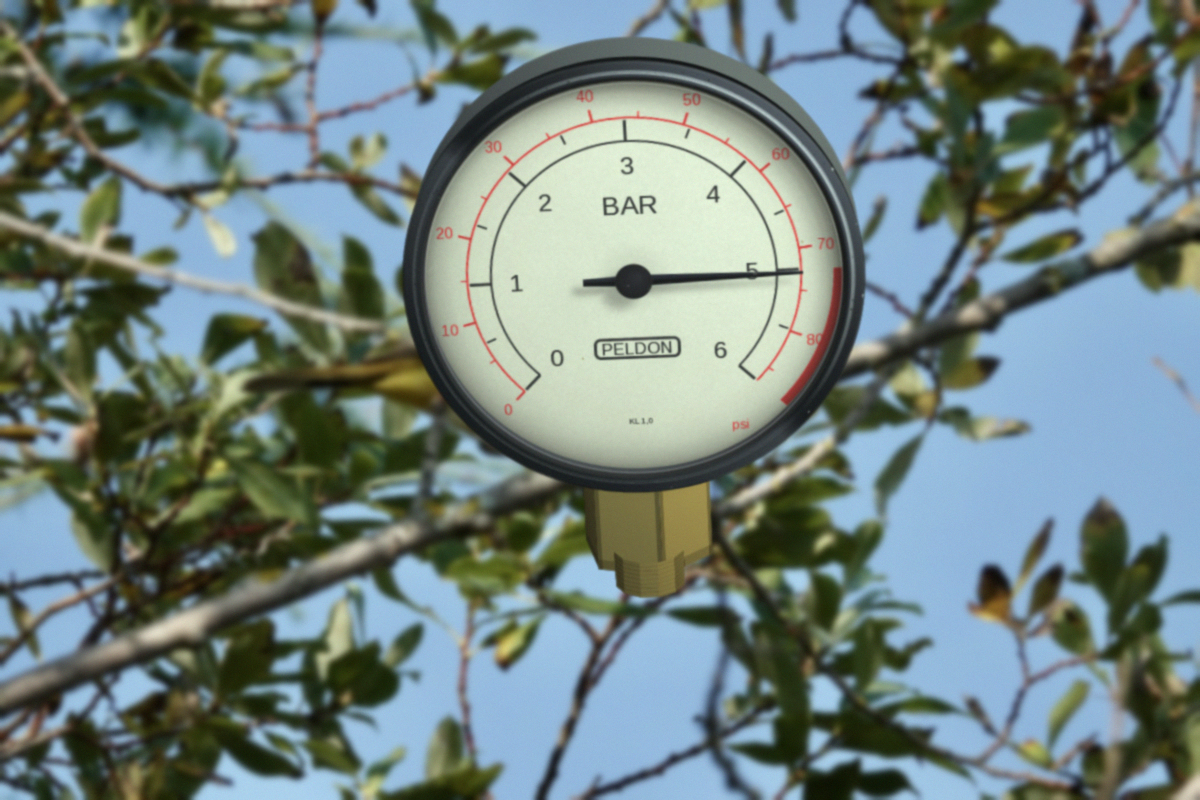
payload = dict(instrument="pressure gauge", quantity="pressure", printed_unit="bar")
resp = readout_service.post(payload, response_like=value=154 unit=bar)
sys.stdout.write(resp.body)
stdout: value=5 unit=bar
